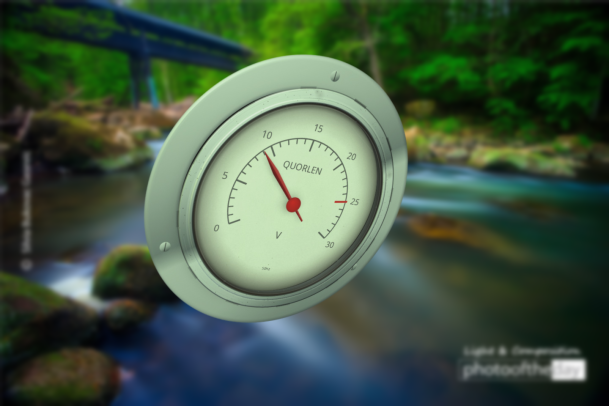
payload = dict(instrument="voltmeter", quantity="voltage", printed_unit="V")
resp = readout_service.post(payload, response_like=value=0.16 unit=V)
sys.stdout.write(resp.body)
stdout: value=9 unit=V
